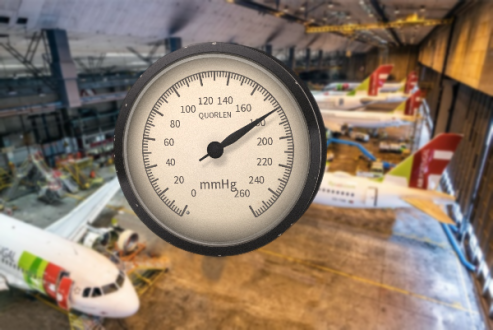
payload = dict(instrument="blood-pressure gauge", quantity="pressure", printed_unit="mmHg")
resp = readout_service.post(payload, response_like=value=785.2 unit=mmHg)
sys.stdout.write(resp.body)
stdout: value=180 unit=mmHg
